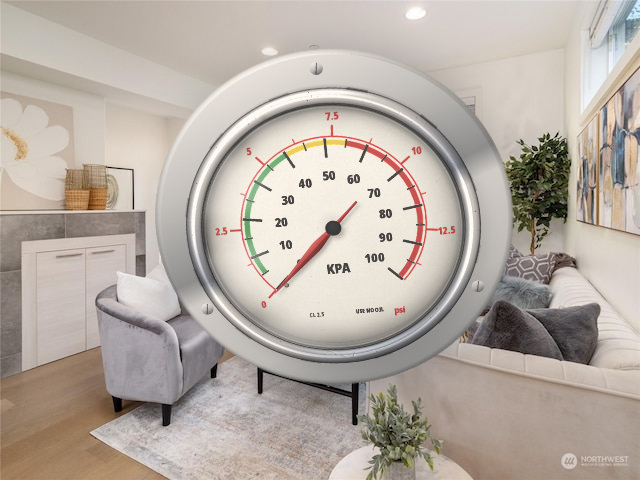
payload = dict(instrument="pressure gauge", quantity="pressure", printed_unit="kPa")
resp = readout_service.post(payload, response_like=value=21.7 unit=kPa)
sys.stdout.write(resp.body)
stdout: value=0 unit=kPa
